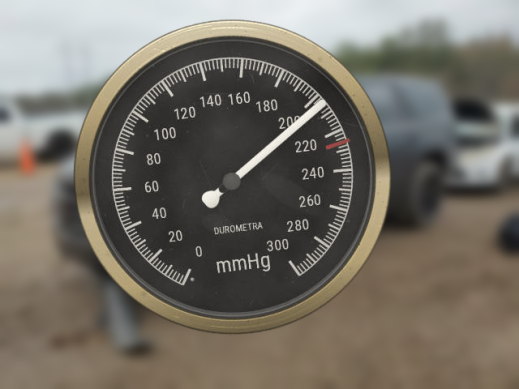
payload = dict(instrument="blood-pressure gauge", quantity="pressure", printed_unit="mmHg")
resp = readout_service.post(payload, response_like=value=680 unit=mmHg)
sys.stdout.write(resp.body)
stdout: value=204 unit=mmHg
